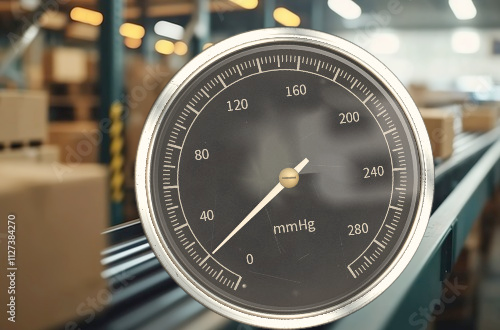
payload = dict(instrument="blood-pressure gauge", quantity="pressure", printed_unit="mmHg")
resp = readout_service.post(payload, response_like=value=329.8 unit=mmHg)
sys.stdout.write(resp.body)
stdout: value=20 unit=mmHg
